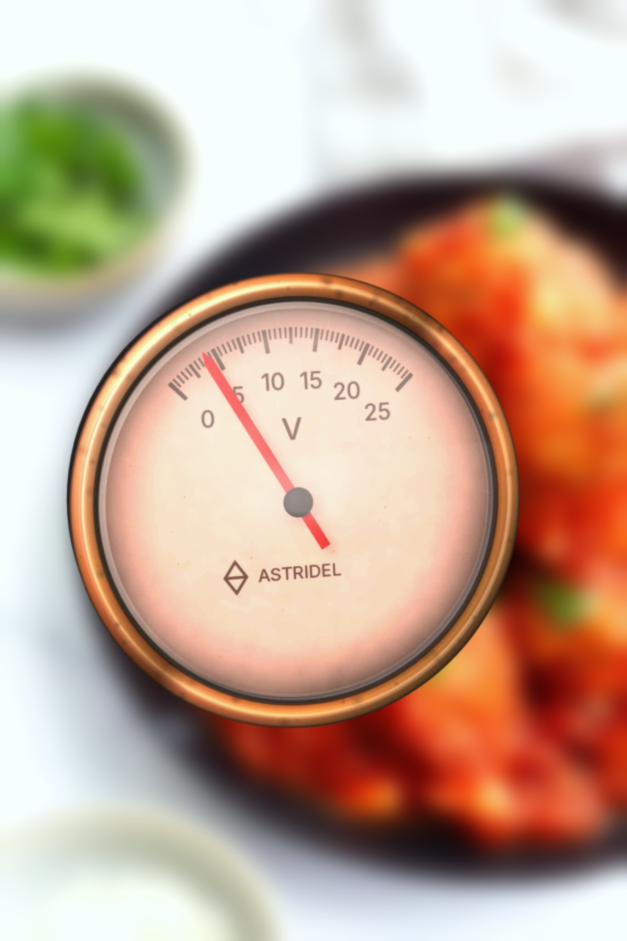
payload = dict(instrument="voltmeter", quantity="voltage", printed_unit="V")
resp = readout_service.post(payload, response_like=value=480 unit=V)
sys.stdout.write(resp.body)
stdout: value=4 unit=V
